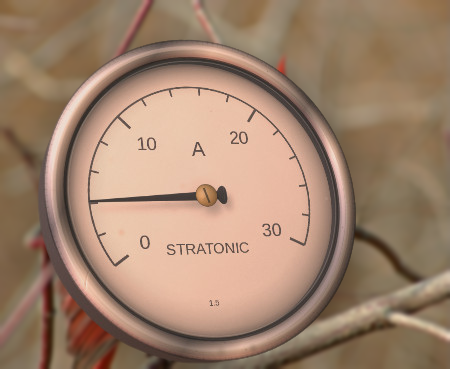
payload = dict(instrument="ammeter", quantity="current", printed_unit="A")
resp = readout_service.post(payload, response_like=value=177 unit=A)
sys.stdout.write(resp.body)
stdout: value=4 unit=A
